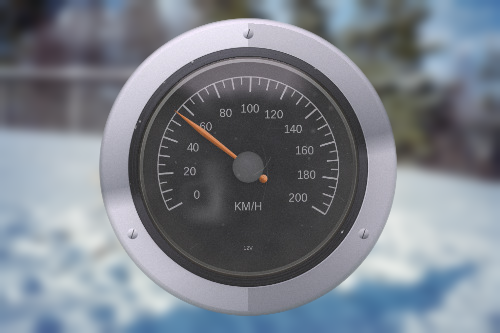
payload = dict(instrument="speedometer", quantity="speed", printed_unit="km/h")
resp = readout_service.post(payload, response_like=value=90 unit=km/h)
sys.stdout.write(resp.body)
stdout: value=55 unit=km/h
